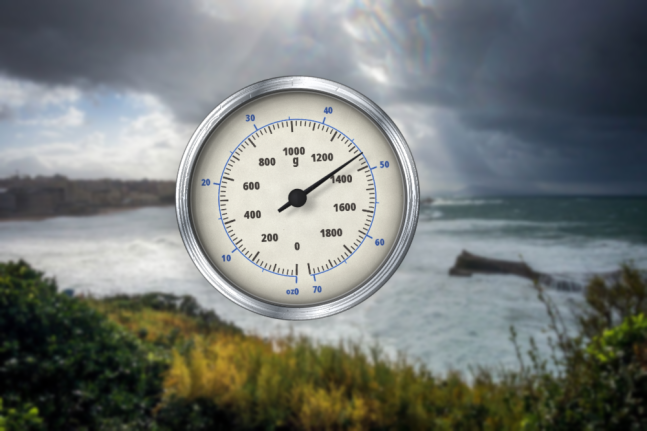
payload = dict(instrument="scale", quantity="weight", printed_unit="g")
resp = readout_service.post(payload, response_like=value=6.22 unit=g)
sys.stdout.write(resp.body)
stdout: value=1340 unit=g
